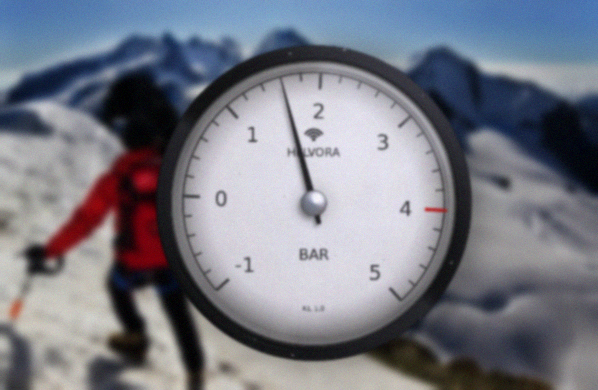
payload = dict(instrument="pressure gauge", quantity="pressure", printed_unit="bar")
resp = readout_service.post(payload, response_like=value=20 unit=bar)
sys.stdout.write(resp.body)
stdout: value=1.6 unit=bar
